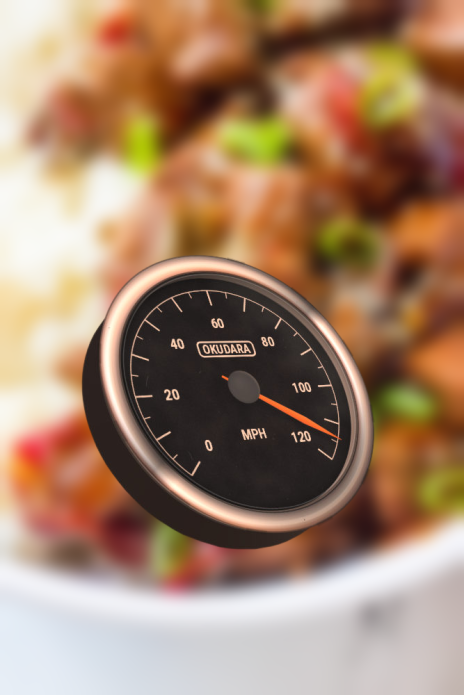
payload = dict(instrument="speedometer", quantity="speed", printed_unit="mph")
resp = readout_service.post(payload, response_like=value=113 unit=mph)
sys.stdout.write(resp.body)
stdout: value=115 unit=mph
